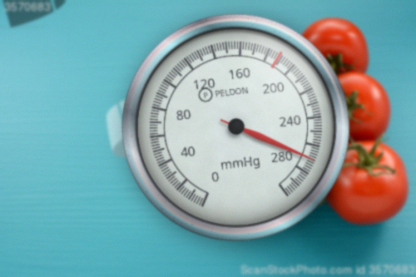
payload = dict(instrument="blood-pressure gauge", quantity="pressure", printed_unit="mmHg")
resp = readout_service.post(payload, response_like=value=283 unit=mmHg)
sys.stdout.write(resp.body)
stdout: value=270 unit=mmHg
